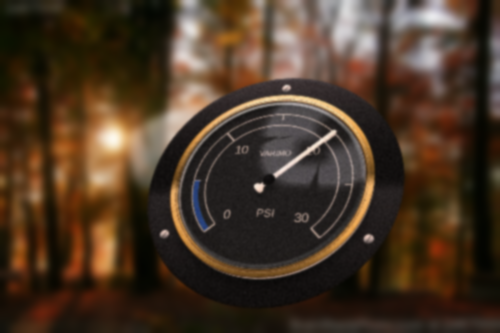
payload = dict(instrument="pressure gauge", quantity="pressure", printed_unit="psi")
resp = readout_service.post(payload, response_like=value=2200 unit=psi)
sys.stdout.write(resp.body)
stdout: value=20 unit=psi
